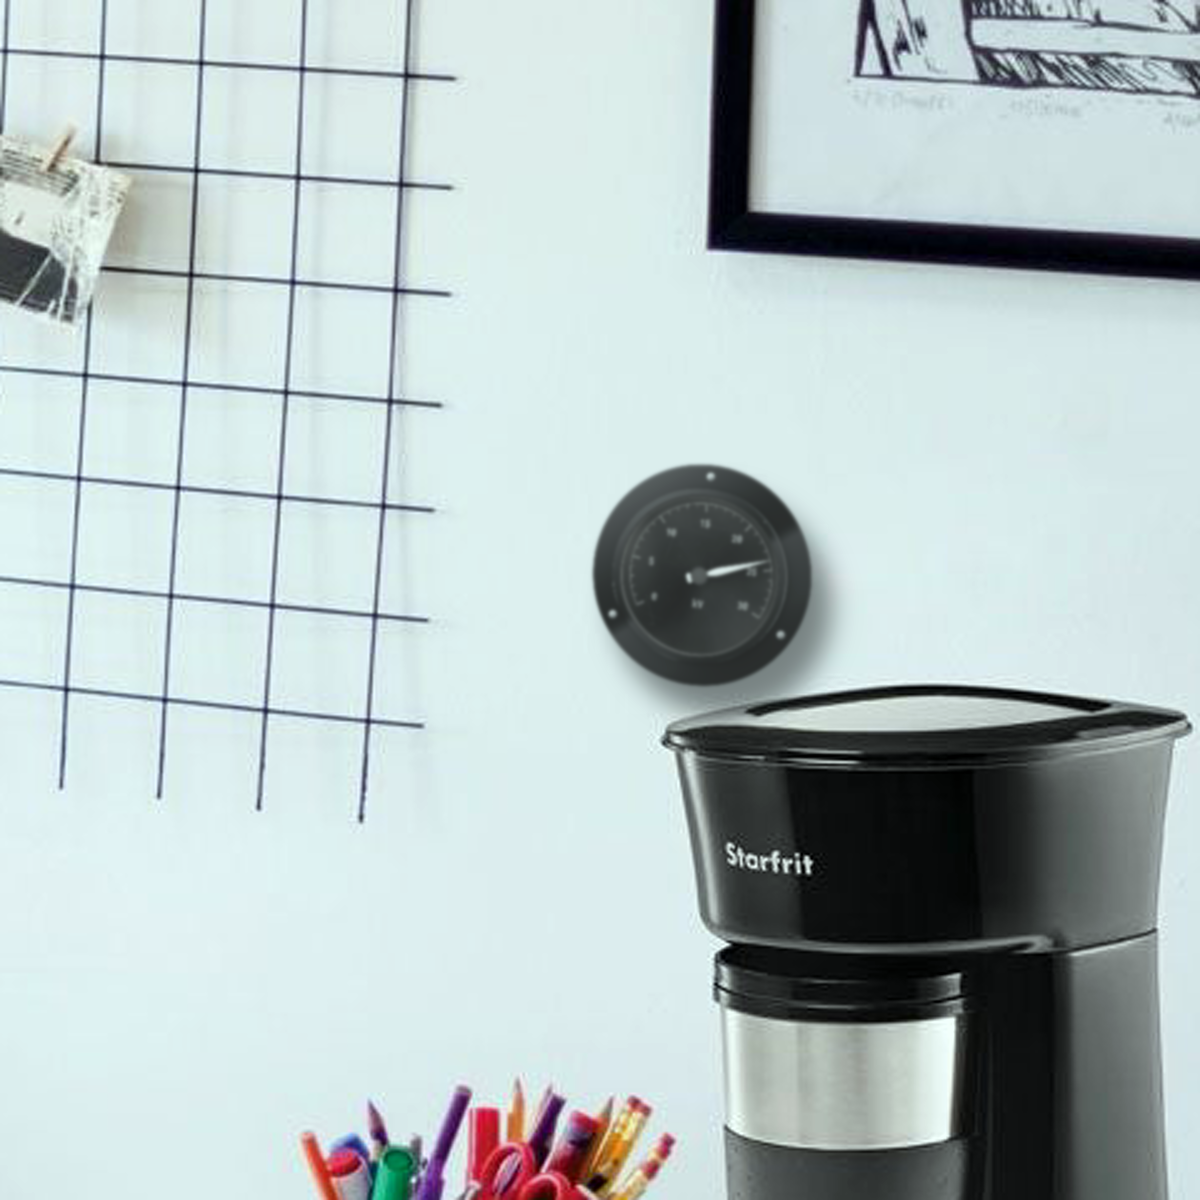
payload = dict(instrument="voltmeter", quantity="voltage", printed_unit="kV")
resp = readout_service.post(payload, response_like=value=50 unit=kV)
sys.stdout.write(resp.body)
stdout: value=24 unit=kV
